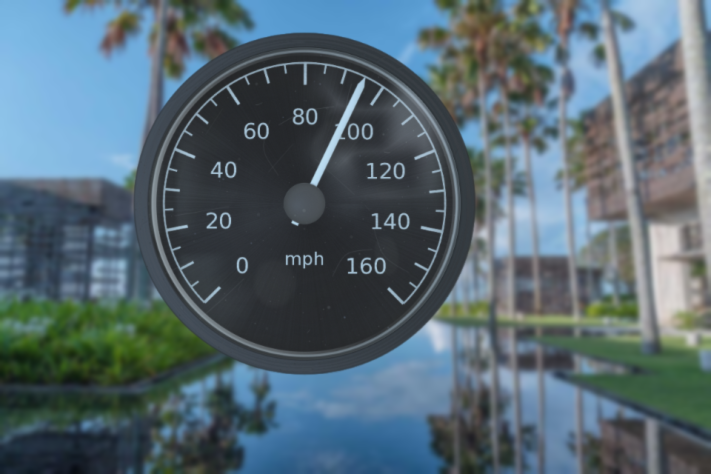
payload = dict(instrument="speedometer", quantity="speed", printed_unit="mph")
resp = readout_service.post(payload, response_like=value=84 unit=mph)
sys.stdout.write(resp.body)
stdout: value=95 unit=mph
